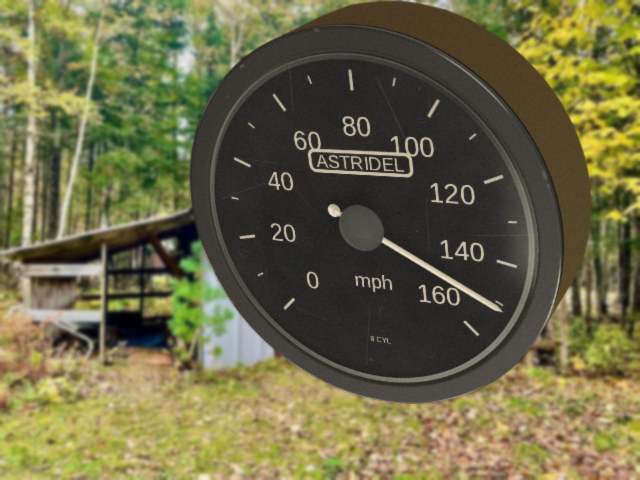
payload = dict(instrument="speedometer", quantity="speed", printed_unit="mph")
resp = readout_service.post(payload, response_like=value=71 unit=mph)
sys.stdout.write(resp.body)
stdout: value=150 unit=mph
